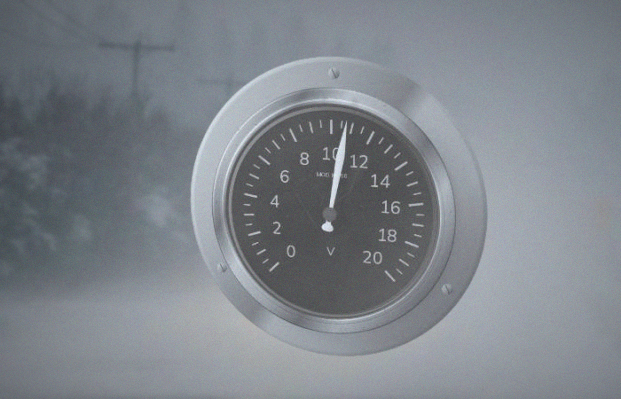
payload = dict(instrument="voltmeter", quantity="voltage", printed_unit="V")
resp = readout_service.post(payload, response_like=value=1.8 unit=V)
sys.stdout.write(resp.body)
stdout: value=10.75 unit=V
